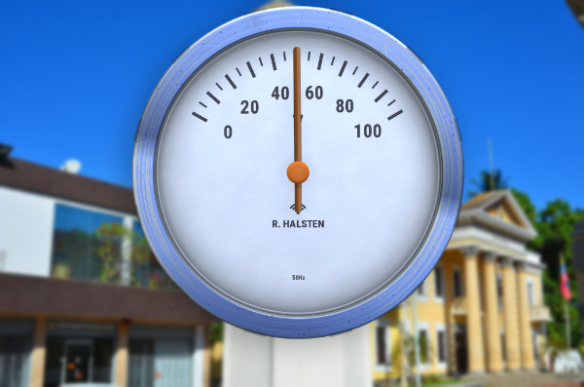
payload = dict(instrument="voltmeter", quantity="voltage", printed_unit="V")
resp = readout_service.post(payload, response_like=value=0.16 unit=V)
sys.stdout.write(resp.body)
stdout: value=50 unit=V
